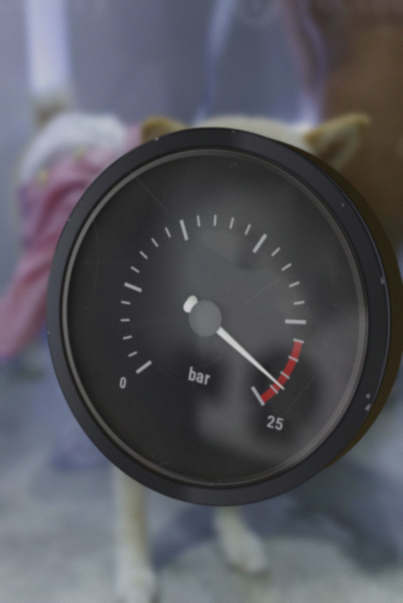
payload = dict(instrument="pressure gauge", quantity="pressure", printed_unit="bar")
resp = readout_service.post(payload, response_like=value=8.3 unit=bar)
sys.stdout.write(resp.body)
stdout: value=23.5 unit=bar
